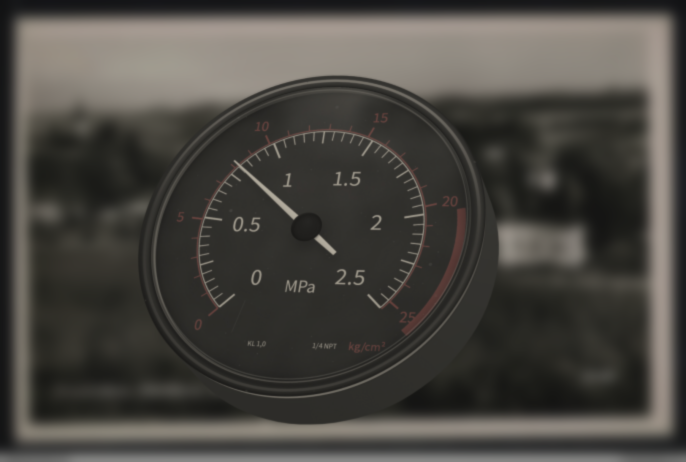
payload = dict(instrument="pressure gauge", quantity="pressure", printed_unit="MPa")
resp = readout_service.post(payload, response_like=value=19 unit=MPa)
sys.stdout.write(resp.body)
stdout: value=0.8 unit=MPa
